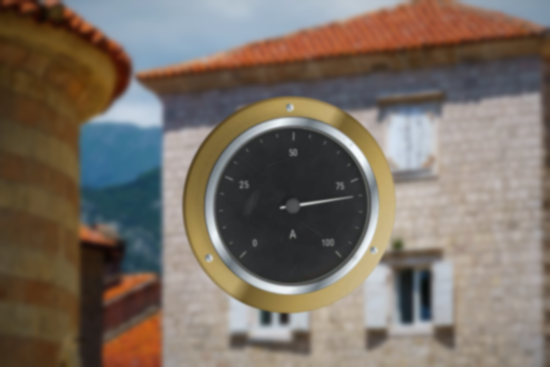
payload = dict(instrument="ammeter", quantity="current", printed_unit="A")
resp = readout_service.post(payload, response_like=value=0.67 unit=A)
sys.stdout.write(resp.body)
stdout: value=80 unit=A
